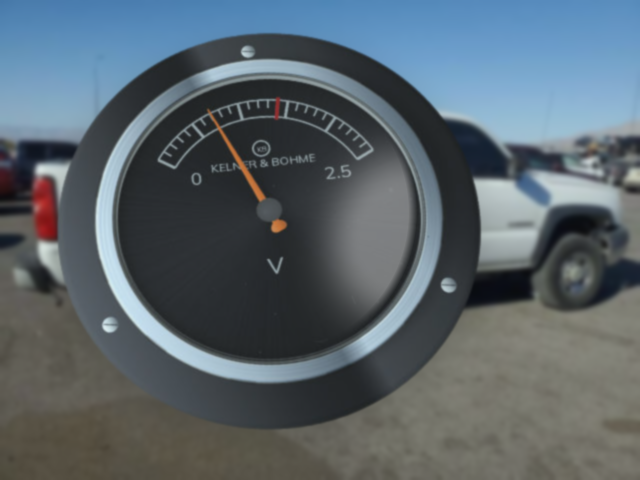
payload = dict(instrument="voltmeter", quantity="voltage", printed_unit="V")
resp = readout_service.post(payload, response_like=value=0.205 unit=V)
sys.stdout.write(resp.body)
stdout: value=0.7 unit=V
